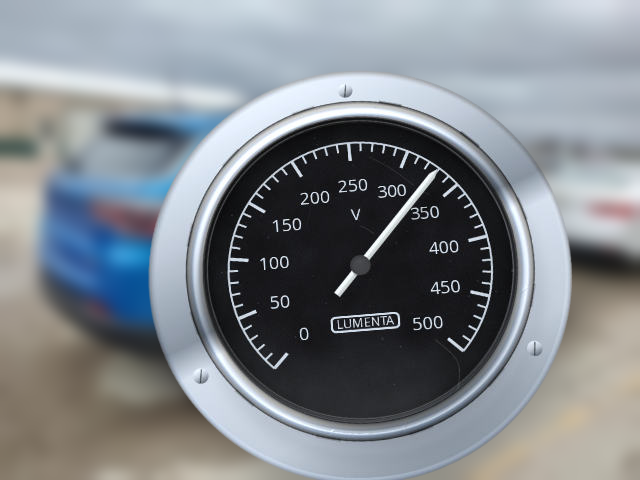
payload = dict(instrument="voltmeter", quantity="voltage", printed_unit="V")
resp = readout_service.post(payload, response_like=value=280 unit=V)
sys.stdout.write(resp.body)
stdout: value=330 unit=V
